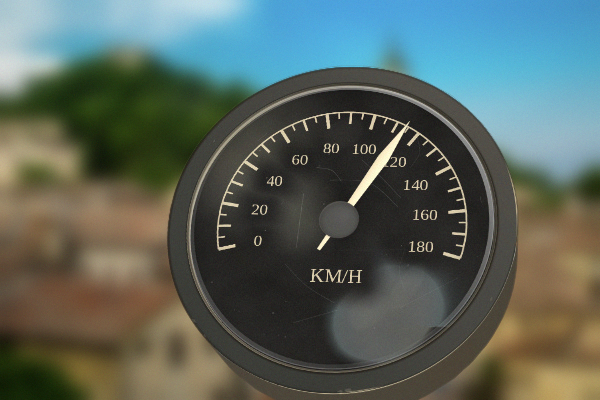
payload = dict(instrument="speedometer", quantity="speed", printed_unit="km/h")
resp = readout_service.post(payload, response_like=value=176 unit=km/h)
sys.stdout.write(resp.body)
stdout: value=115 unit=km/h
